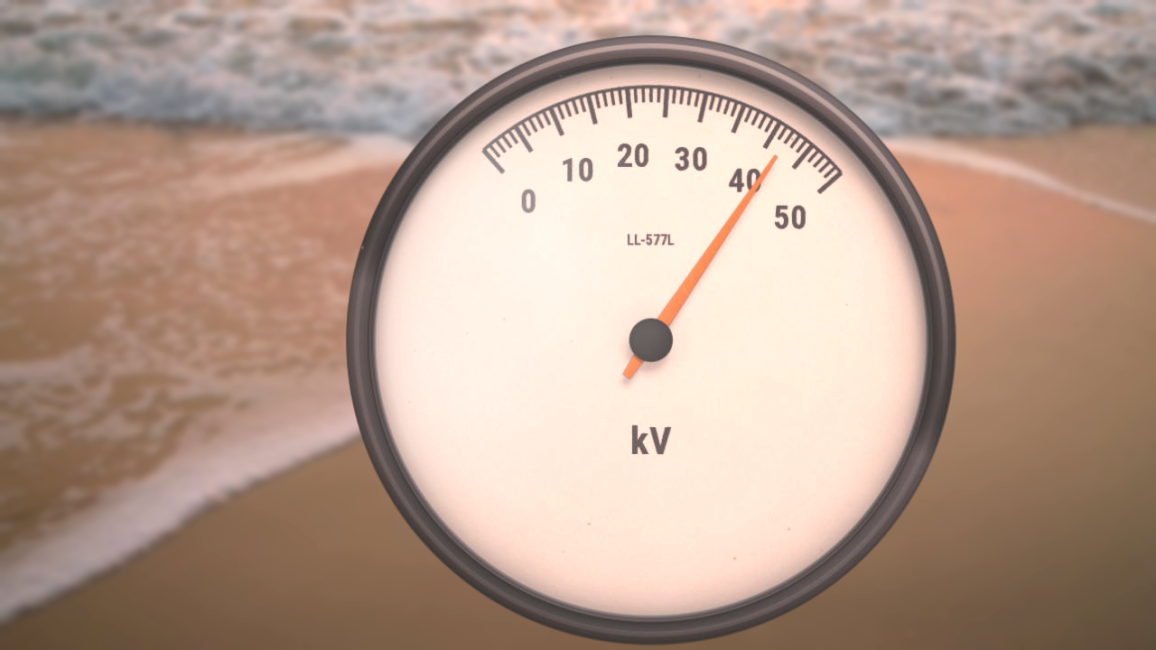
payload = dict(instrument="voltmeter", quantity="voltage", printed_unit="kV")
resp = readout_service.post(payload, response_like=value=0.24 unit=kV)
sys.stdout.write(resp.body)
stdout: value=42 unit=kV
